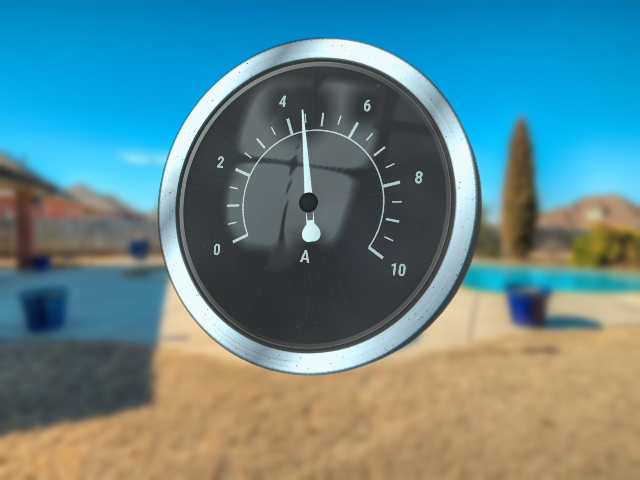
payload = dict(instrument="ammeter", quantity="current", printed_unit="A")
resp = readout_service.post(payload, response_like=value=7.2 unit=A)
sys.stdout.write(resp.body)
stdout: value=4.5 unit=A
